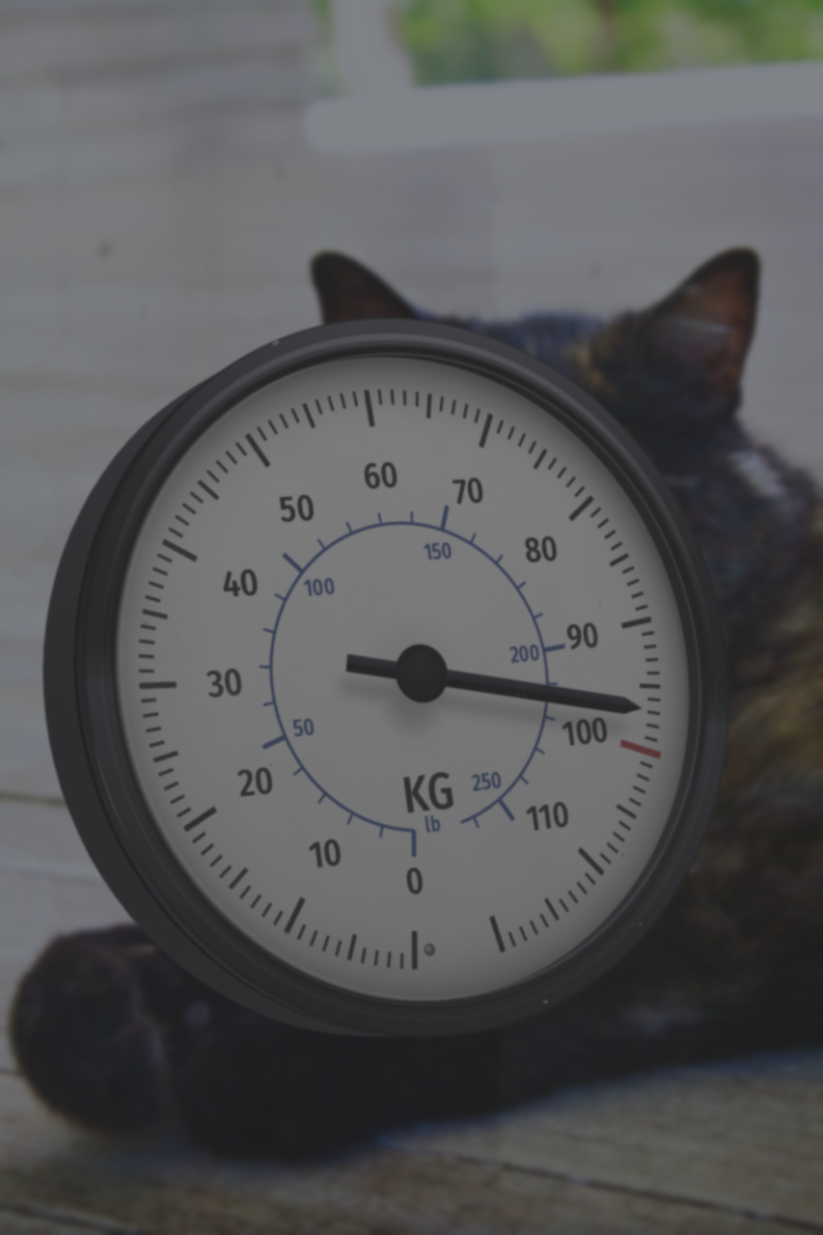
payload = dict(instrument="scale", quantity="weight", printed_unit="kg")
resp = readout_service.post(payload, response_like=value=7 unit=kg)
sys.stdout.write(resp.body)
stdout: value=97 unit=kg
